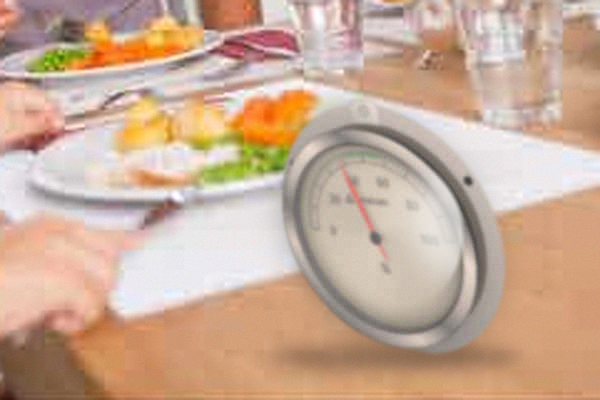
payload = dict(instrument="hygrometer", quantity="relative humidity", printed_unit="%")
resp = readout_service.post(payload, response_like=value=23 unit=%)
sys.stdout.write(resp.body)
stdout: value=40 unit=%
